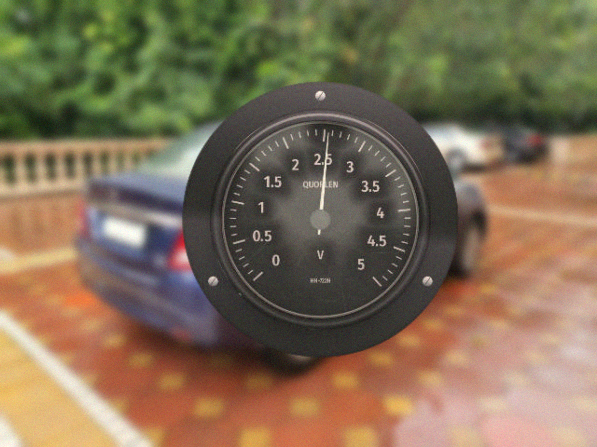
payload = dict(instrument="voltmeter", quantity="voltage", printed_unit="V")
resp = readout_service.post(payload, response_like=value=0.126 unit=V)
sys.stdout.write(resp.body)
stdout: value=2.55 unit=V
